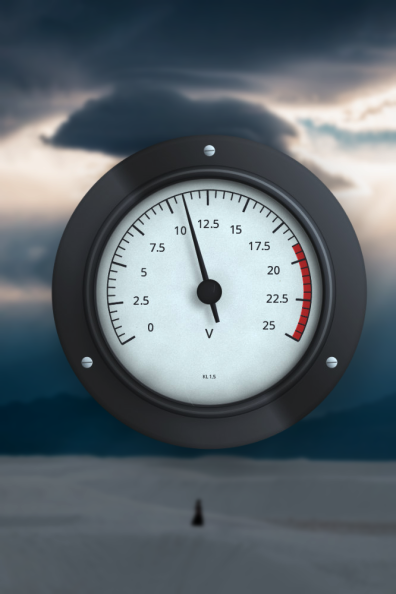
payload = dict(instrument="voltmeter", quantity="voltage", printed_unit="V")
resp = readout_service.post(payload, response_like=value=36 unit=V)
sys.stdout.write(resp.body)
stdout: value=11 unit=V
